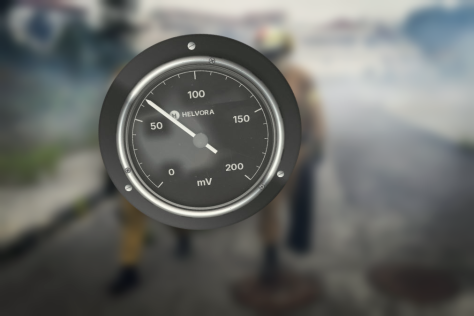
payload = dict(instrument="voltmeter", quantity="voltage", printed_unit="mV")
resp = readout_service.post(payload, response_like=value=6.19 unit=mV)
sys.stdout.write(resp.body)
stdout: value=65 unit=mV
